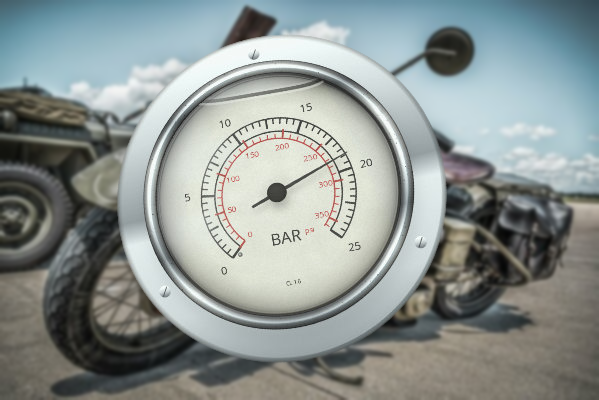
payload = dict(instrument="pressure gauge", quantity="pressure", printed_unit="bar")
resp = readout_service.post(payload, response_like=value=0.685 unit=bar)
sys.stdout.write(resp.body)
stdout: value=19 unit=bar
